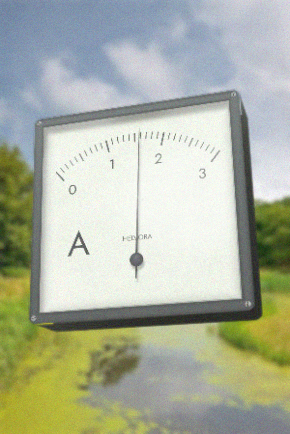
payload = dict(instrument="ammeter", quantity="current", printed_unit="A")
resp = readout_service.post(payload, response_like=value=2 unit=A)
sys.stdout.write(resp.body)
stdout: value=1.6 unit=A
